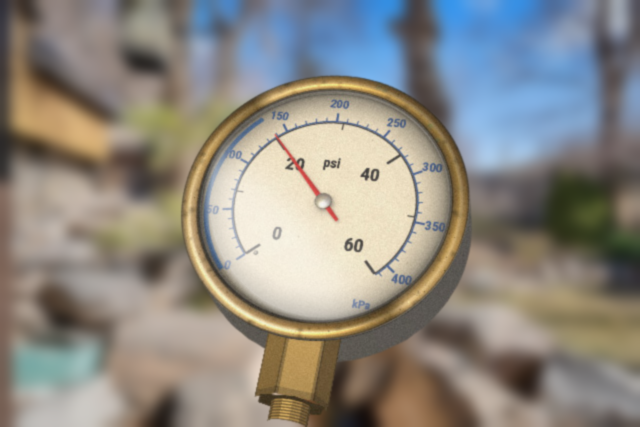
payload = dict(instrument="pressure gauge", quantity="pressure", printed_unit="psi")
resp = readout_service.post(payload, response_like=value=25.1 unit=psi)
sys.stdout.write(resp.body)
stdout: value=20 unit=psi
